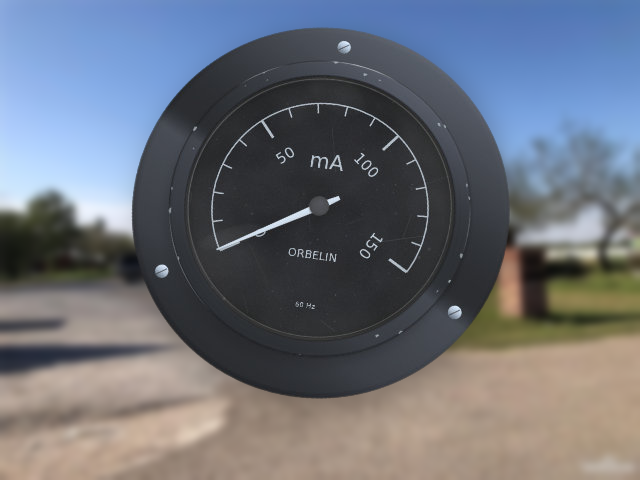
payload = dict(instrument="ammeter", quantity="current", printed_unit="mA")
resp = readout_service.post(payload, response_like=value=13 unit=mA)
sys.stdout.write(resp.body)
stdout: value=0 unit=mA
